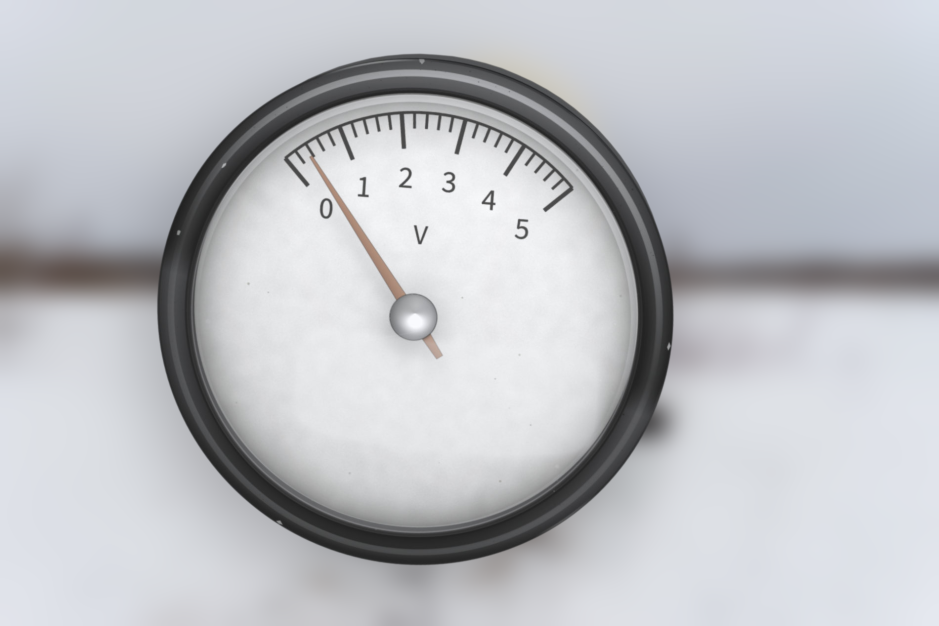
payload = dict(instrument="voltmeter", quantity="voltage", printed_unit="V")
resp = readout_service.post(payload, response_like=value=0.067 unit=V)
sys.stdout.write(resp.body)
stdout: value=0.4 unit=V
